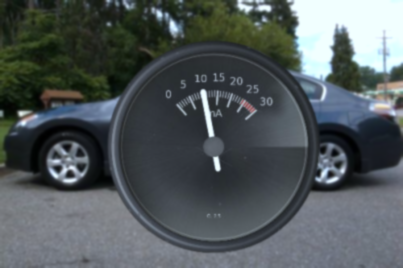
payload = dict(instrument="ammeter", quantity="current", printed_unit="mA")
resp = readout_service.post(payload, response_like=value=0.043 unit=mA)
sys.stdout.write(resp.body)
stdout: value=10 unit=mA
